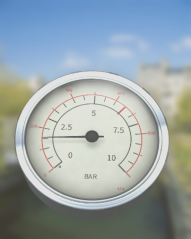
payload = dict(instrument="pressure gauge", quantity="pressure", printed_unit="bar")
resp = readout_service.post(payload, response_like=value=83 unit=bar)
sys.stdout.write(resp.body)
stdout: value=1.5 unit=bar
